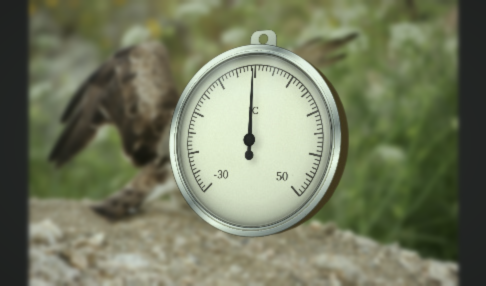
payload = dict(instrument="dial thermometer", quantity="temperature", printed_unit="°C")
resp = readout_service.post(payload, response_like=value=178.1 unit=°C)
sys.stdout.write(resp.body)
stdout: value=10 unit=°C
